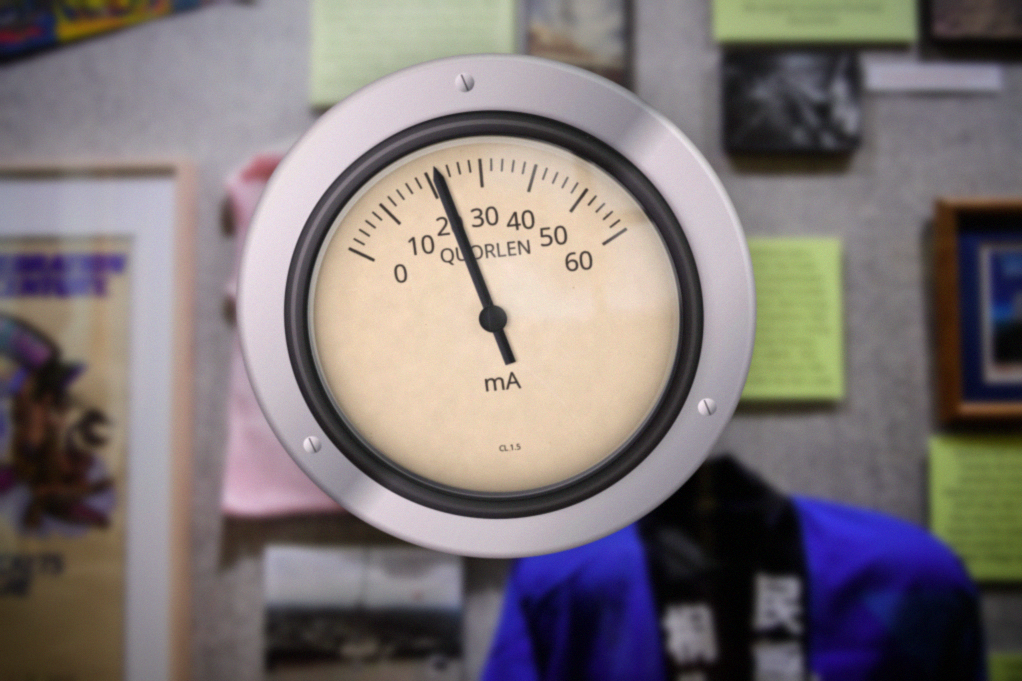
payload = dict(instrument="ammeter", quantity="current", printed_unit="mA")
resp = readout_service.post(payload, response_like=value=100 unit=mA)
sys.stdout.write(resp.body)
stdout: value=22 unit=mA
